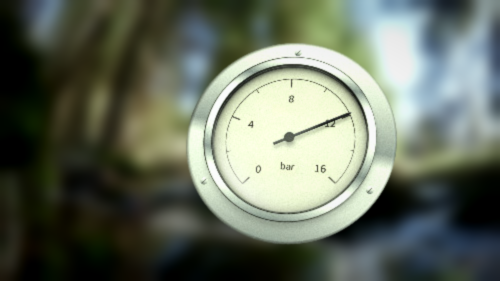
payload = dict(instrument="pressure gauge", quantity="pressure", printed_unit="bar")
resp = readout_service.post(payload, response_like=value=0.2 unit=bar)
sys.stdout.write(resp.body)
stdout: value=12 unit=bar
